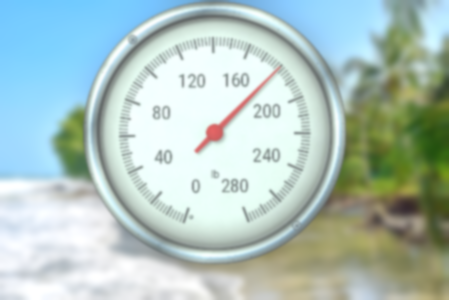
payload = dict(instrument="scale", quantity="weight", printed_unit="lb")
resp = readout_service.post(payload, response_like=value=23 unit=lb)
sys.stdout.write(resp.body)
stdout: value=180 unit=lb
